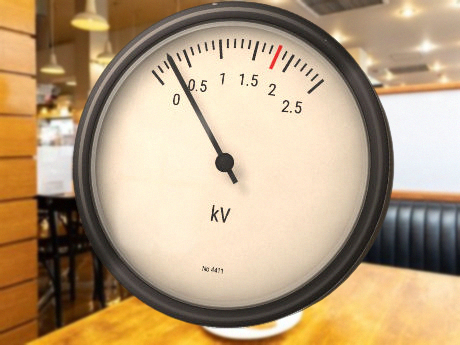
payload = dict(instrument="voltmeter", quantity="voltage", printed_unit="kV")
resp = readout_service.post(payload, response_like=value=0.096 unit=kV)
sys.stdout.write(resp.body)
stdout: value=0.3 unit=kV
